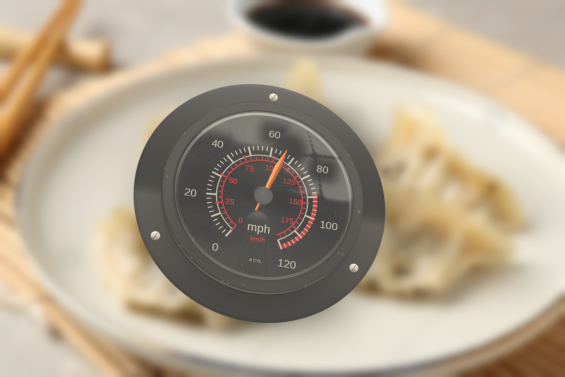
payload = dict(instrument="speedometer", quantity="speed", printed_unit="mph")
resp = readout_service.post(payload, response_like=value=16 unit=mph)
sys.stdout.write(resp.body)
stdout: value=66 unit=mph
